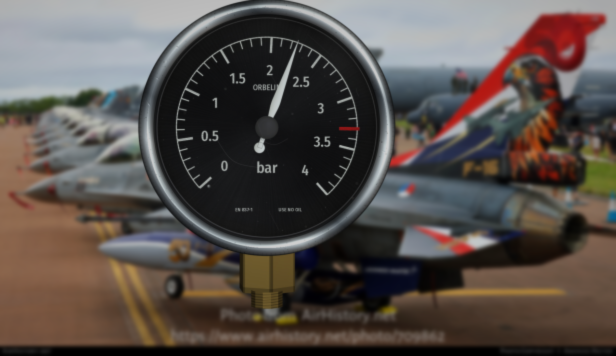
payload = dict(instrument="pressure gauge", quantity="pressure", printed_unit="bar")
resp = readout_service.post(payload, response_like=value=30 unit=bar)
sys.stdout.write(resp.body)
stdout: value=2.25 unit=bar
